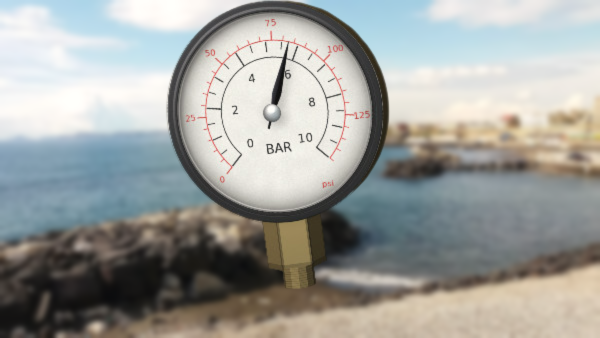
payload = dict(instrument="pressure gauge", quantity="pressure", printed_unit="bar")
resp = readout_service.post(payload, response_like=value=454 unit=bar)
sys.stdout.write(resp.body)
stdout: value=5.75 unit=bar
